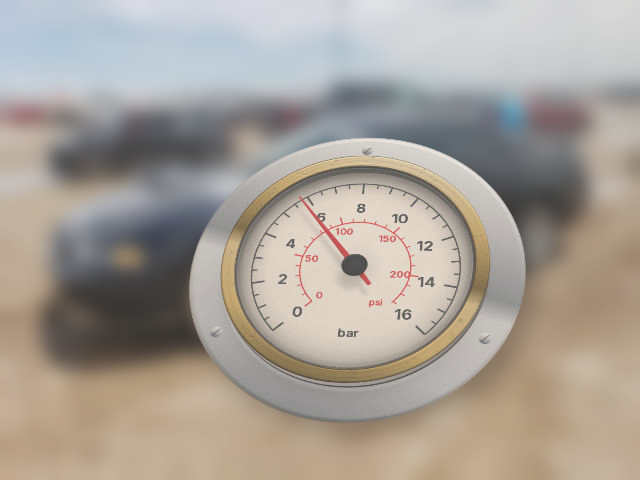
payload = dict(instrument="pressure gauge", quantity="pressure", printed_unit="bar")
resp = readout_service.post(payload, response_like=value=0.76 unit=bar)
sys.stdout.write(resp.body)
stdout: value=5.75 unit=bar
